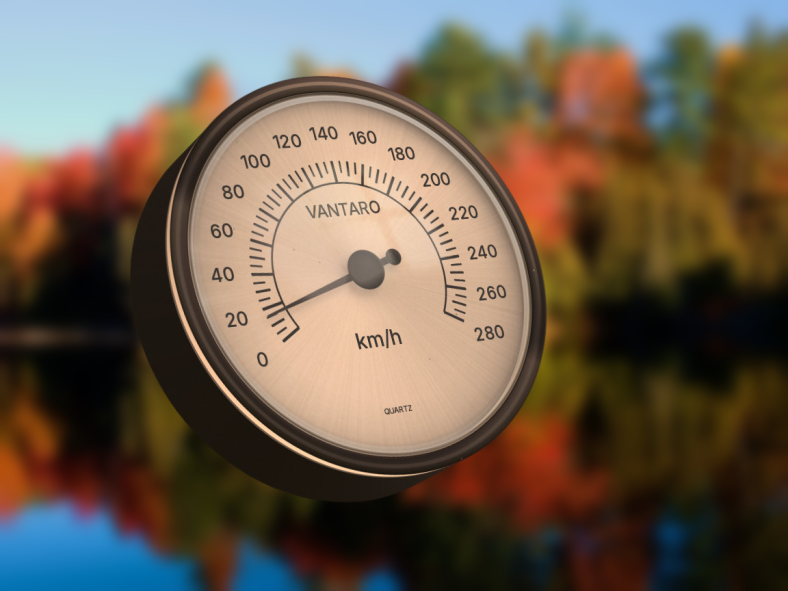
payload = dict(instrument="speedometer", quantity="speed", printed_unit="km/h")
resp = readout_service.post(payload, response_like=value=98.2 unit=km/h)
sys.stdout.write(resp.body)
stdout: value=15 unit=km/h
